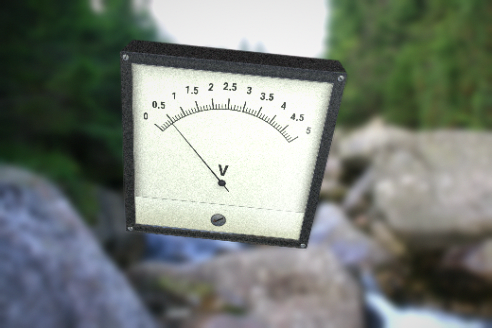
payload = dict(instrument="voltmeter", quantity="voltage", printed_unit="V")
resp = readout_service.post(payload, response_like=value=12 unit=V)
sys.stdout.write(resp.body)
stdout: value=0.5 unit=V
